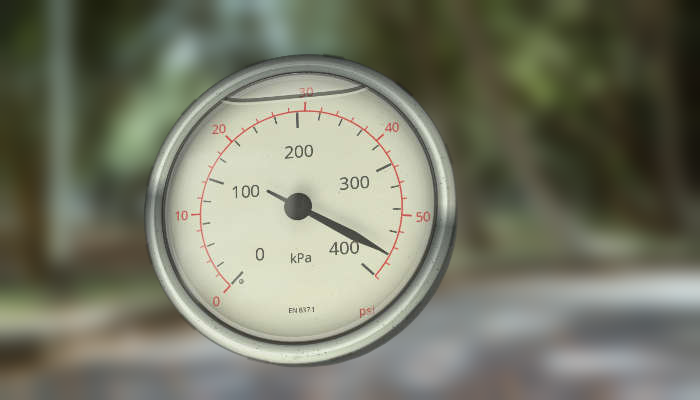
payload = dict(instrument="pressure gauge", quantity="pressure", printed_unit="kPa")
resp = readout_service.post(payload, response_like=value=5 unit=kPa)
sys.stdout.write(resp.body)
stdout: value=380 unit=kPa
